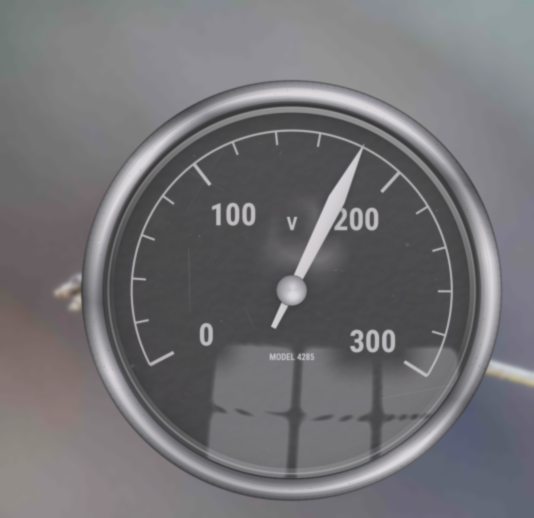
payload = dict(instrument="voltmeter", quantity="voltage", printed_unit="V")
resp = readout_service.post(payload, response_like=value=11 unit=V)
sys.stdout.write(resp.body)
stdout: value=180 unit=V
